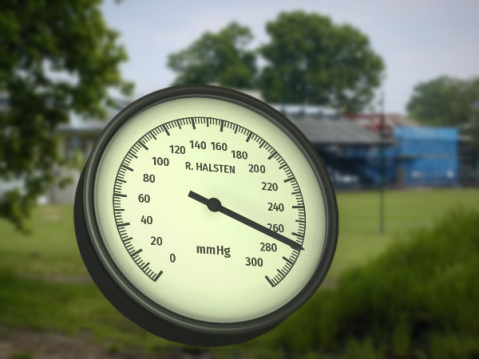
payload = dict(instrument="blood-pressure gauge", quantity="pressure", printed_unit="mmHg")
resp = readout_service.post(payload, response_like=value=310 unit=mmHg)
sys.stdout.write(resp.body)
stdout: value=270 unit=mmHg
